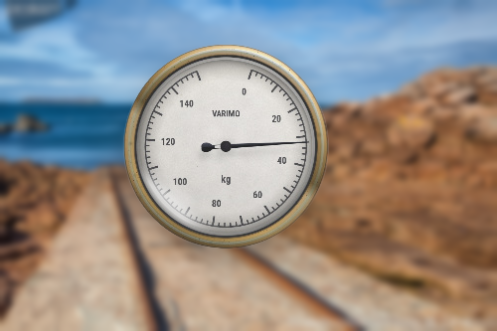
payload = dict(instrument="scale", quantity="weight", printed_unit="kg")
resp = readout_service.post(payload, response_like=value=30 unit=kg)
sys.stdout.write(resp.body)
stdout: value=32 unit=kg
